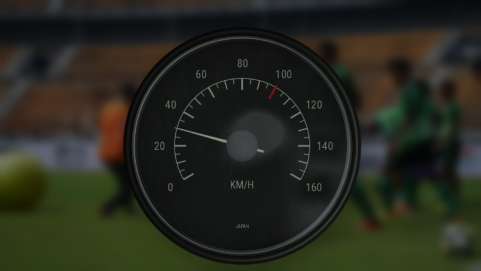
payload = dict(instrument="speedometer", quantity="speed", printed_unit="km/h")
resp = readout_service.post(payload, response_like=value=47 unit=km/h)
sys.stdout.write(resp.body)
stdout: value=30 unit=km/h
